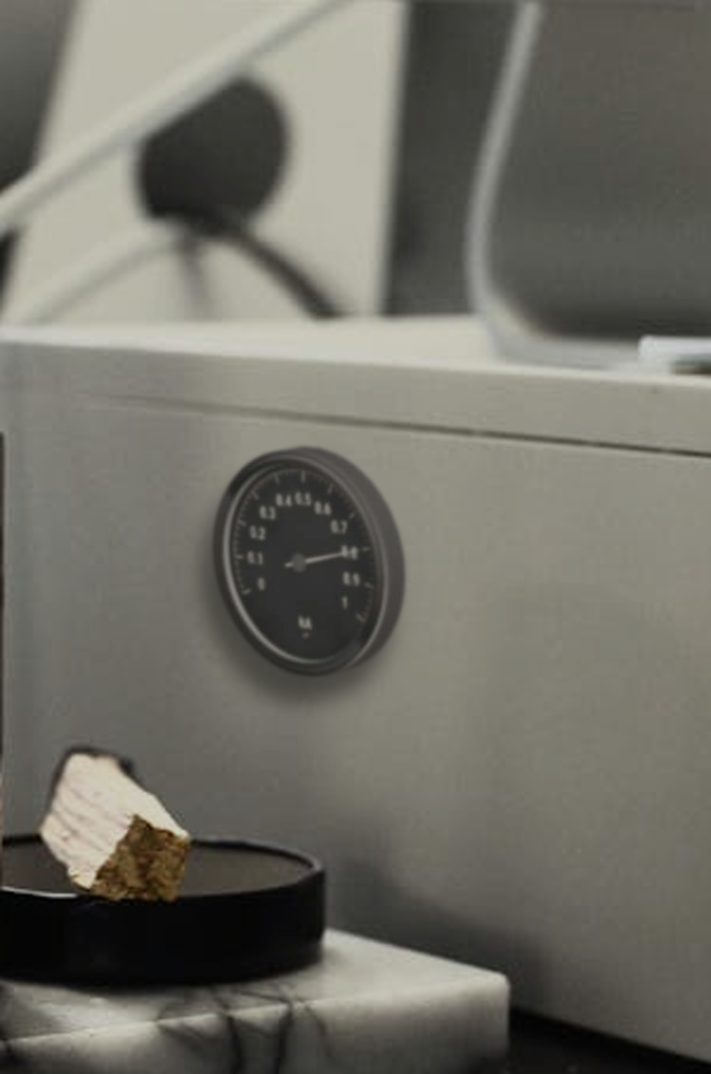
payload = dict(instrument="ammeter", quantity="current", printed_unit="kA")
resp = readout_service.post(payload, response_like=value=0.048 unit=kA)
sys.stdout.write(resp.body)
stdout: value=0.8 unit=kA
